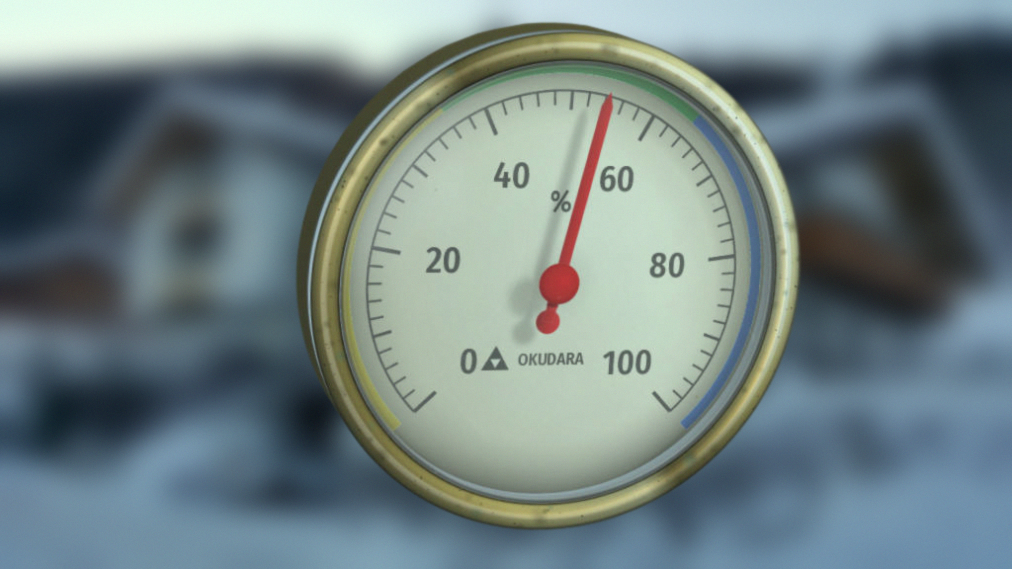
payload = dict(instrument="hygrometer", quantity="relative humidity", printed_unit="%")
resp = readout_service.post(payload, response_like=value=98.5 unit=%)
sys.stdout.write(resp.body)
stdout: value=54 unit=%
